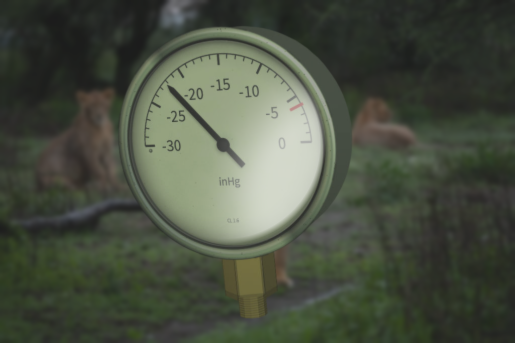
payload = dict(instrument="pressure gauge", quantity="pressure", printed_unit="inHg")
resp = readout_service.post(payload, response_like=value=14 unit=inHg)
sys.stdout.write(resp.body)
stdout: value=-22 unit=inHg
